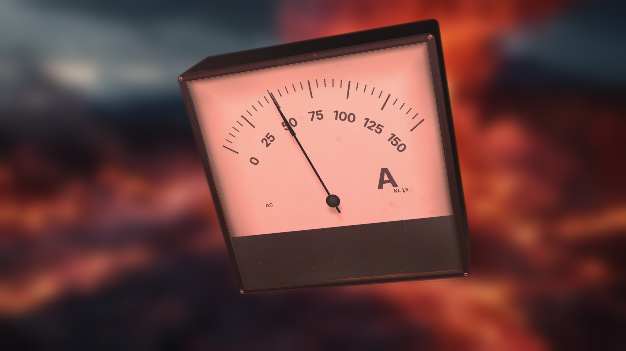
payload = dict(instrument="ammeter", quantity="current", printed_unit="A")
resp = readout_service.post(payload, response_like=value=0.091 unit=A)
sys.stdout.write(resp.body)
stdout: value=50 unit=A
